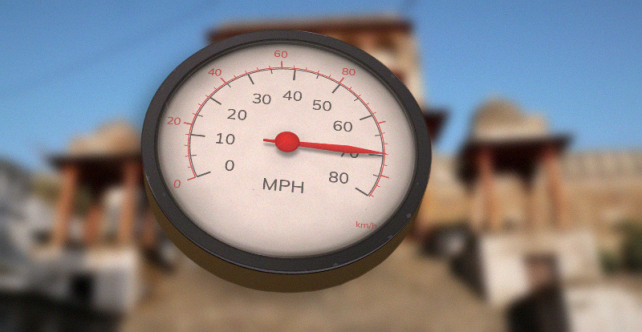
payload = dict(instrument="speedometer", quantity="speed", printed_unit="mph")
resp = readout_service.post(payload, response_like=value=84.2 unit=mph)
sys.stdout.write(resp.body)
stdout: value=70 unit=mph
